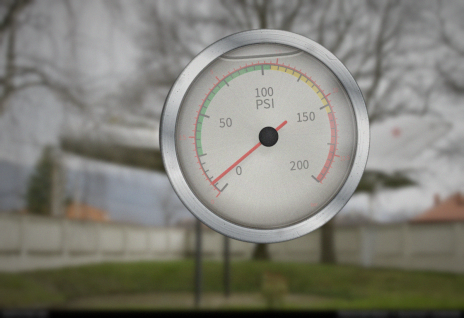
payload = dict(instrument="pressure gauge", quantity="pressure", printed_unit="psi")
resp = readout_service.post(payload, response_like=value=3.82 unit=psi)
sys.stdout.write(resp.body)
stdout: value=7.5 unit=psi
